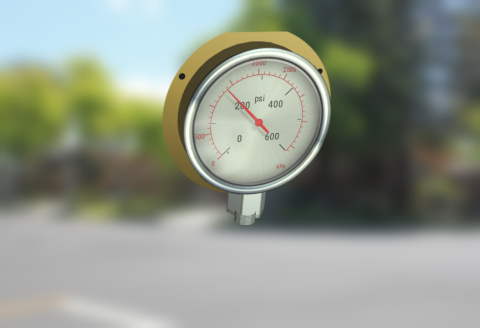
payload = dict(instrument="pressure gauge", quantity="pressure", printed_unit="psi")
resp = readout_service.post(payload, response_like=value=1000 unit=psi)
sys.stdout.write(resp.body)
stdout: value=200 unit=psi
